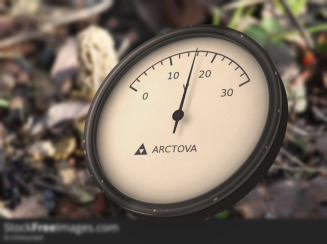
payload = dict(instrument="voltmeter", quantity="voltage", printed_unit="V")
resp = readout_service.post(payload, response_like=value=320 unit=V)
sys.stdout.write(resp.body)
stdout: value=16 unit=V
